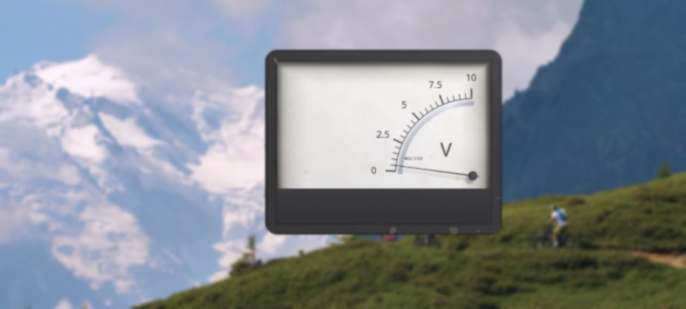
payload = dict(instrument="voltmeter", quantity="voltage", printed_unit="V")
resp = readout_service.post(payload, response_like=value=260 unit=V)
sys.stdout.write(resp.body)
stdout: value=0.5 unit=V
